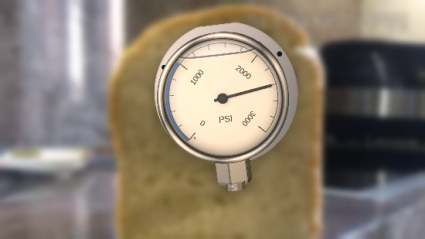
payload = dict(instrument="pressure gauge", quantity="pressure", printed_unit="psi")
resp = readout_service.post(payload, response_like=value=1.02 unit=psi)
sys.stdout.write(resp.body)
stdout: value=2400 unit=psi
